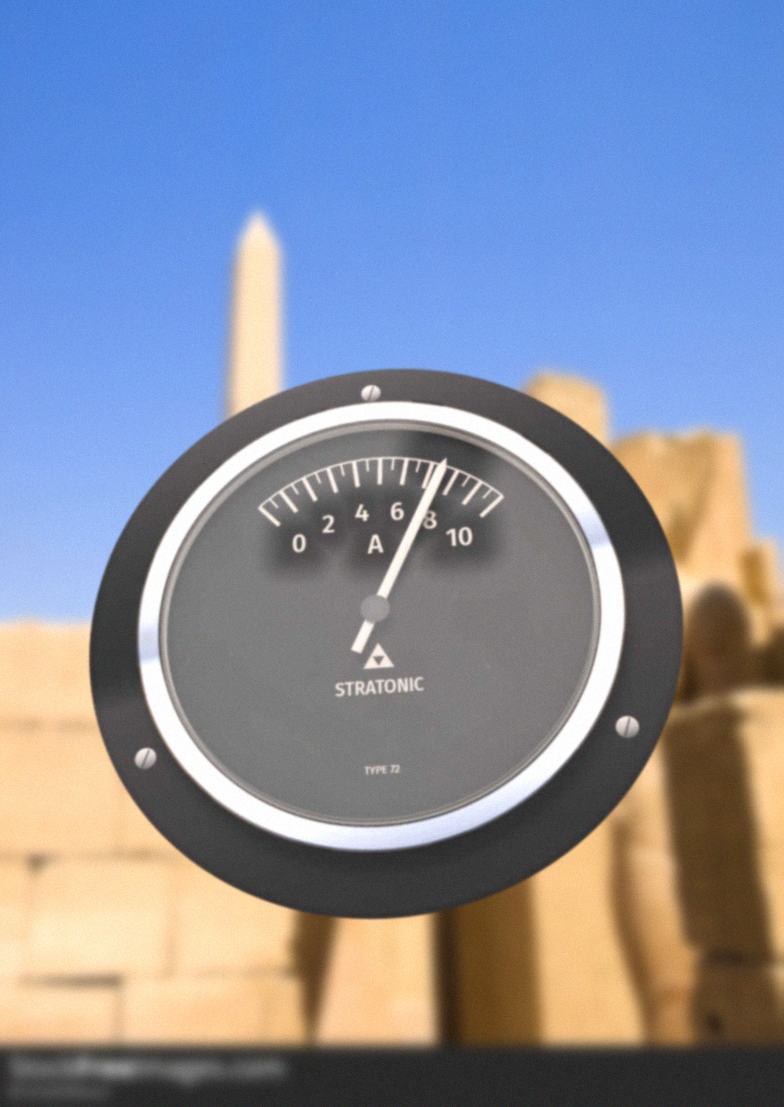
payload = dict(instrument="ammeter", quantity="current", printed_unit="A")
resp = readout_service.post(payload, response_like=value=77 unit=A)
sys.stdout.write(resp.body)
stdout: value=7.5 unit=A
